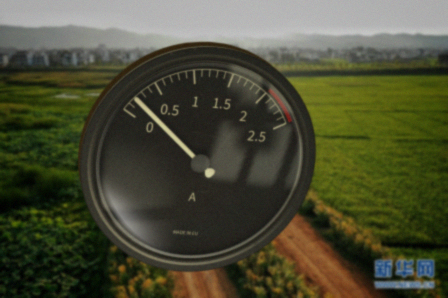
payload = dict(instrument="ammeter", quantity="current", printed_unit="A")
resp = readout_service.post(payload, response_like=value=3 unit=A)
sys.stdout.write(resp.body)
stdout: value=0.2 unit=A
